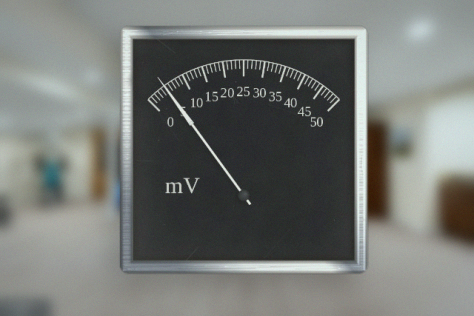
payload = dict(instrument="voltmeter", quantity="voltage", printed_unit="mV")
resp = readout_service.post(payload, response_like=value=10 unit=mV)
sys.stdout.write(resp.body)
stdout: value=5 unit=mV
